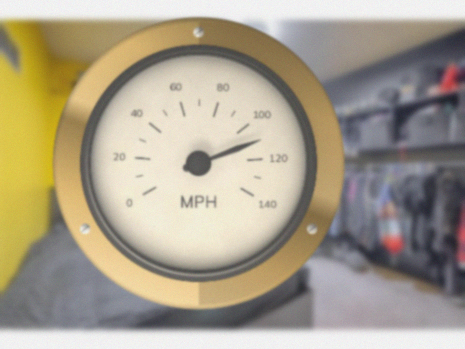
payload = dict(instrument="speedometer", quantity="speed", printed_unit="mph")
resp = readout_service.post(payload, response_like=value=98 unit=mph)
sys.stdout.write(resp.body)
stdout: value=110 unit=mph
